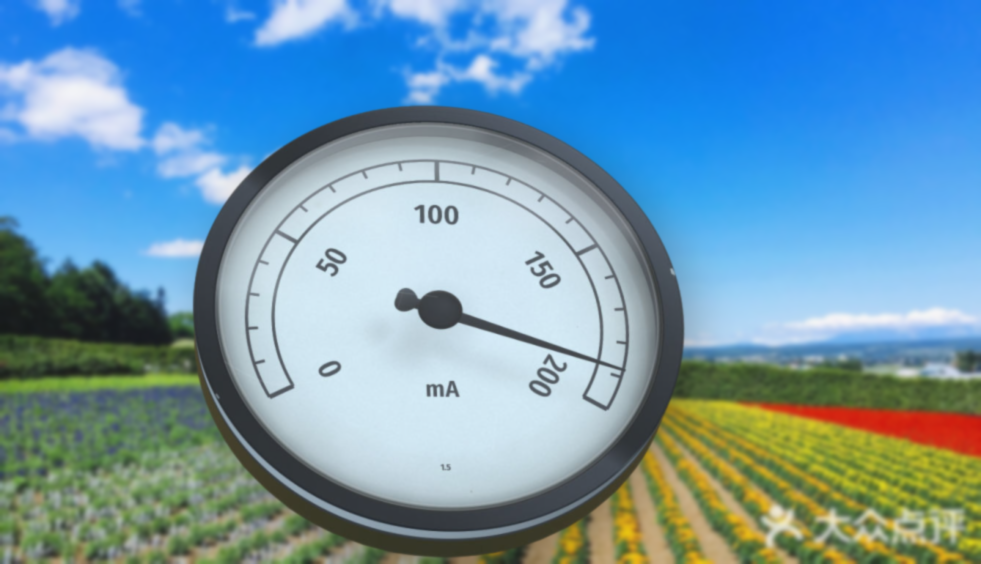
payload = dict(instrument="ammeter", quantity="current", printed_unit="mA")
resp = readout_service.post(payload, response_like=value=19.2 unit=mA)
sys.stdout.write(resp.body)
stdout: value=190 unit=mA
